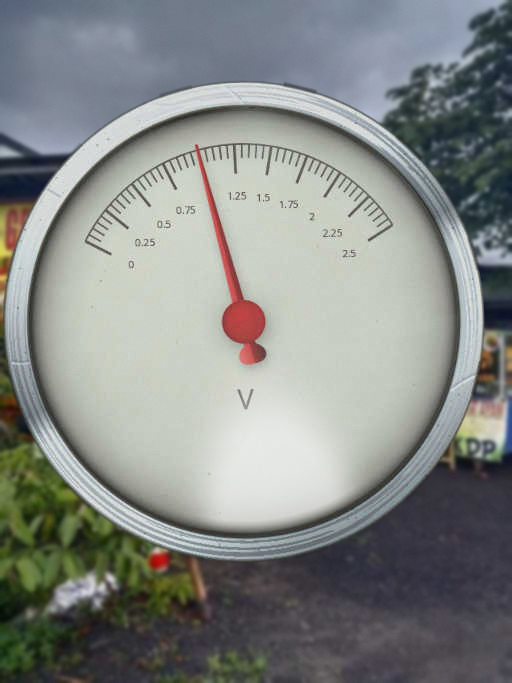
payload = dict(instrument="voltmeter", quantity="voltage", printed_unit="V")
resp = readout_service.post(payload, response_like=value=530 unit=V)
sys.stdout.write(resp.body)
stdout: value=1 unit=V
